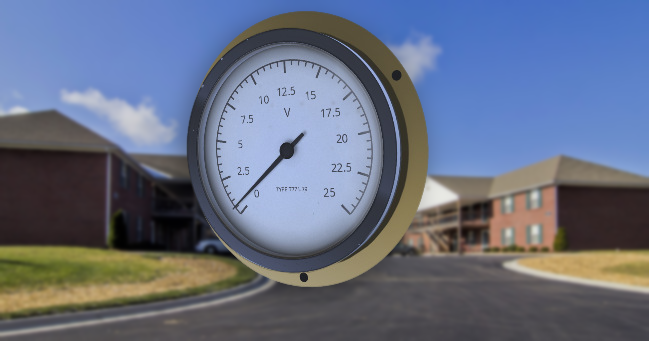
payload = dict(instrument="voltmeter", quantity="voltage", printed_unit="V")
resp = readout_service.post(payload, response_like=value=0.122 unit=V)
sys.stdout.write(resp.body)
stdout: value=0.5 unit=V
